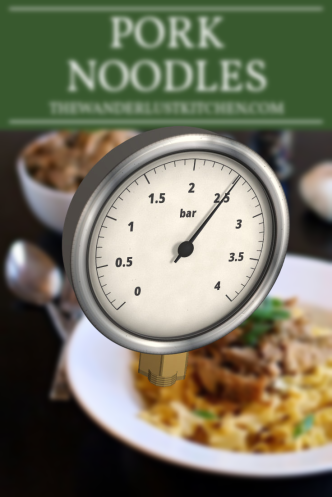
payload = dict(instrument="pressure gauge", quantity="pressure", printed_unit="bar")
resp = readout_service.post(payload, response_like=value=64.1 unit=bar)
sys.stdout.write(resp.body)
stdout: value=2.5 unit=bar
